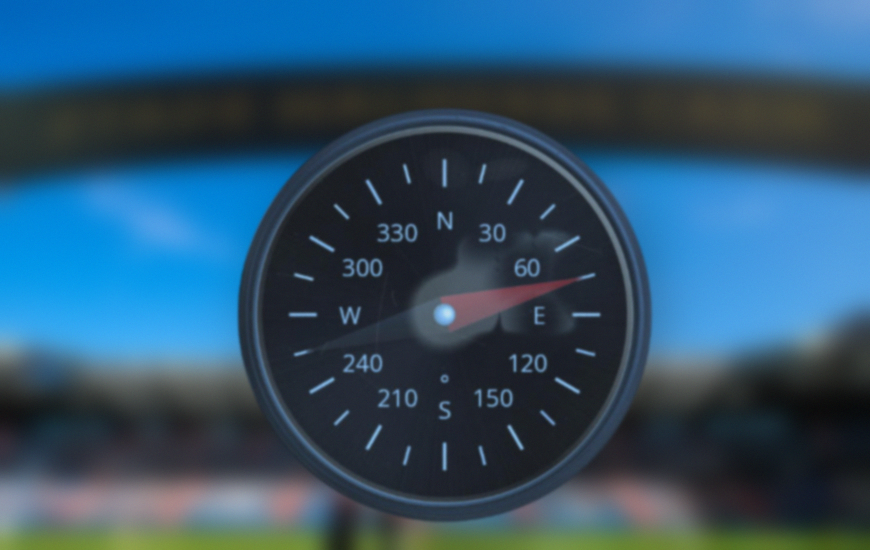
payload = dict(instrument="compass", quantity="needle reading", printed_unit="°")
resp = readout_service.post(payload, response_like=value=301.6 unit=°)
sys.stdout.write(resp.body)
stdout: value=75 unit=°
